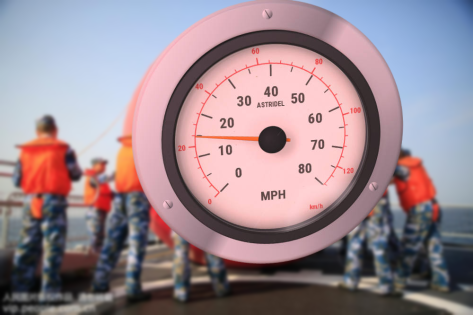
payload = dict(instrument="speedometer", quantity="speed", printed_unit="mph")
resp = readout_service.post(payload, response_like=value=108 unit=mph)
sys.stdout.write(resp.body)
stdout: value=15 unit=mph
